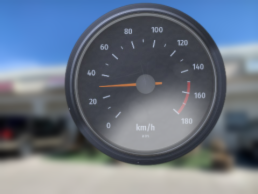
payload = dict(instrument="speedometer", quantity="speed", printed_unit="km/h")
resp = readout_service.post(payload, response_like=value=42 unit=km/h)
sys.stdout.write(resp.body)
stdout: value=30 unit=km/h
